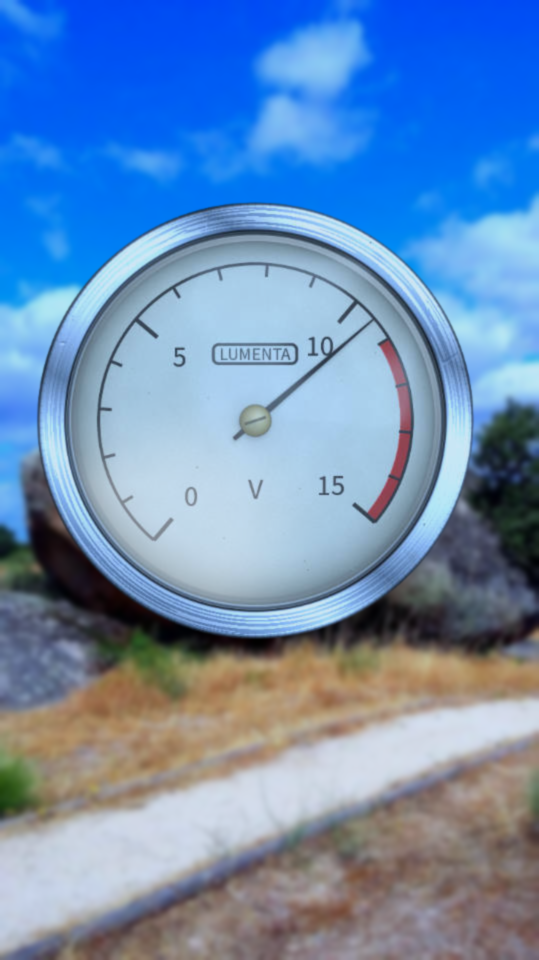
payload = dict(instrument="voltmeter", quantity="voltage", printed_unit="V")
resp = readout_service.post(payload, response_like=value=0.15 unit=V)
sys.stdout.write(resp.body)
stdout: value=10.5 unit=V
